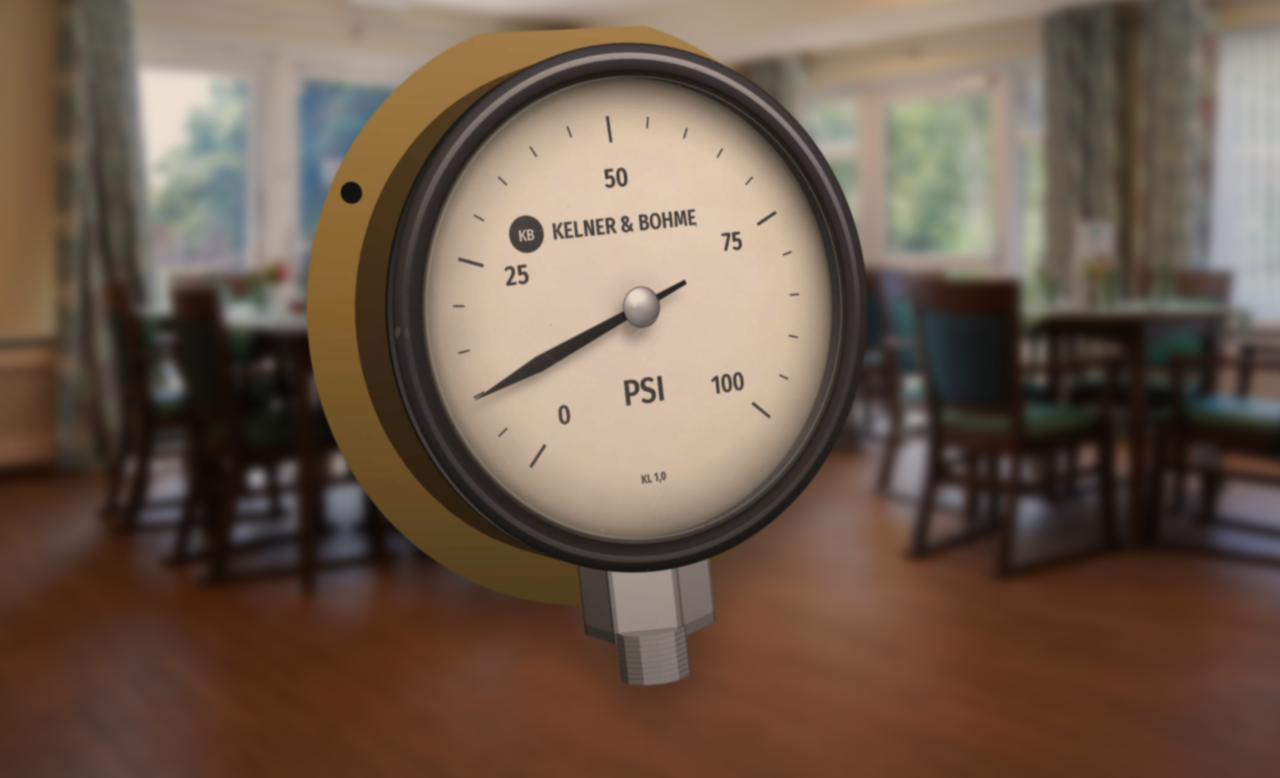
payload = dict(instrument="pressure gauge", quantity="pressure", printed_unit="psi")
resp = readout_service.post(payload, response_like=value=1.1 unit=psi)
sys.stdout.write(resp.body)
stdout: value=10 unit=psi
